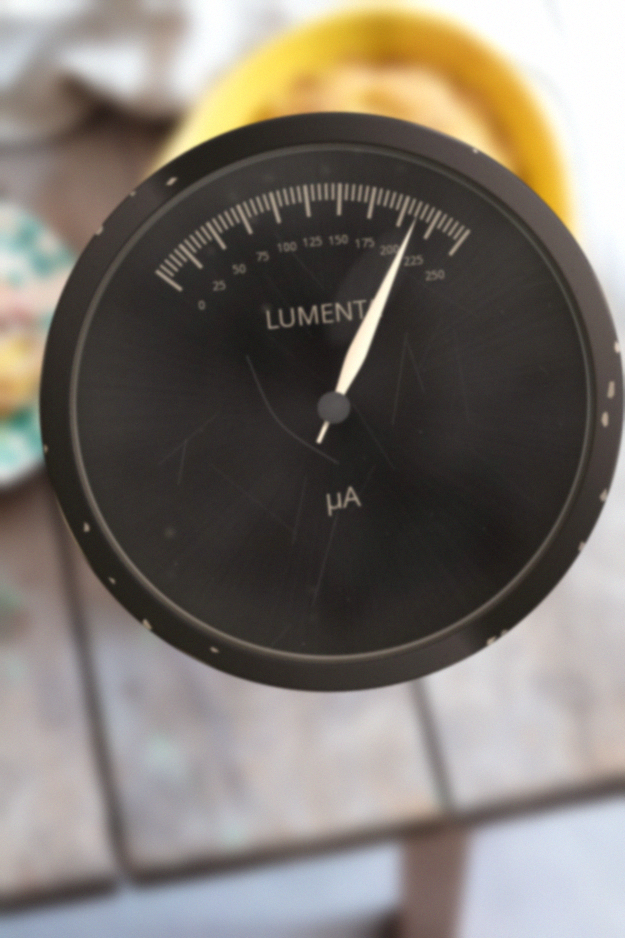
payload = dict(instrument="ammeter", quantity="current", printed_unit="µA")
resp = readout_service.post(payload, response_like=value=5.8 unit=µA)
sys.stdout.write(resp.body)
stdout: value=210 unit=µA
